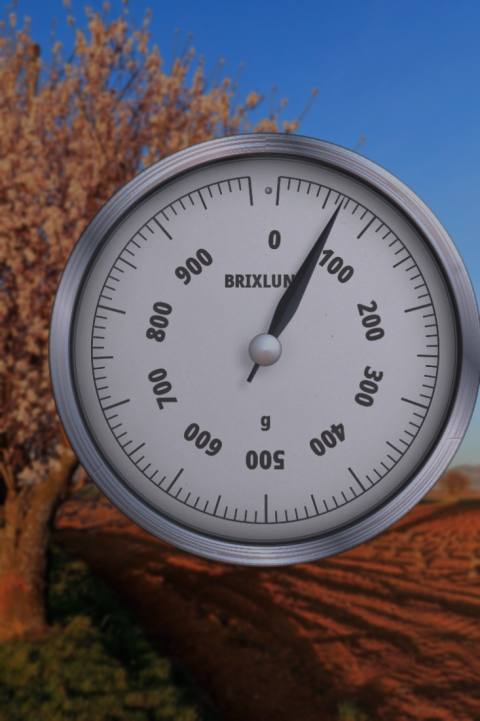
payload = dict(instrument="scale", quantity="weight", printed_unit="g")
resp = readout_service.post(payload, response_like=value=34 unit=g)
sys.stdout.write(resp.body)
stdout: value=65 unit=g
